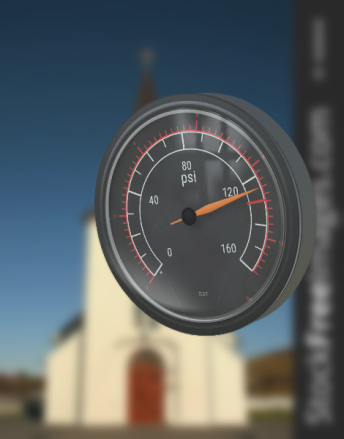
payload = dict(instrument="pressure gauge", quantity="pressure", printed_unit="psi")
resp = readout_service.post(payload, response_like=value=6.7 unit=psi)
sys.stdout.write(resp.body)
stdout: value=125 unit=psi
